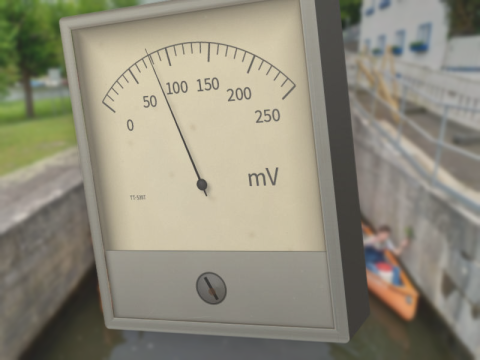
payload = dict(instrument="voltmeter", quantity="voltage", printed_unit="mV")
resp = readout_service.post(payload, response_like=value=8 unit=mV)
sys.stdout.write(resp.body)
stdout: value=80 unit=mV
